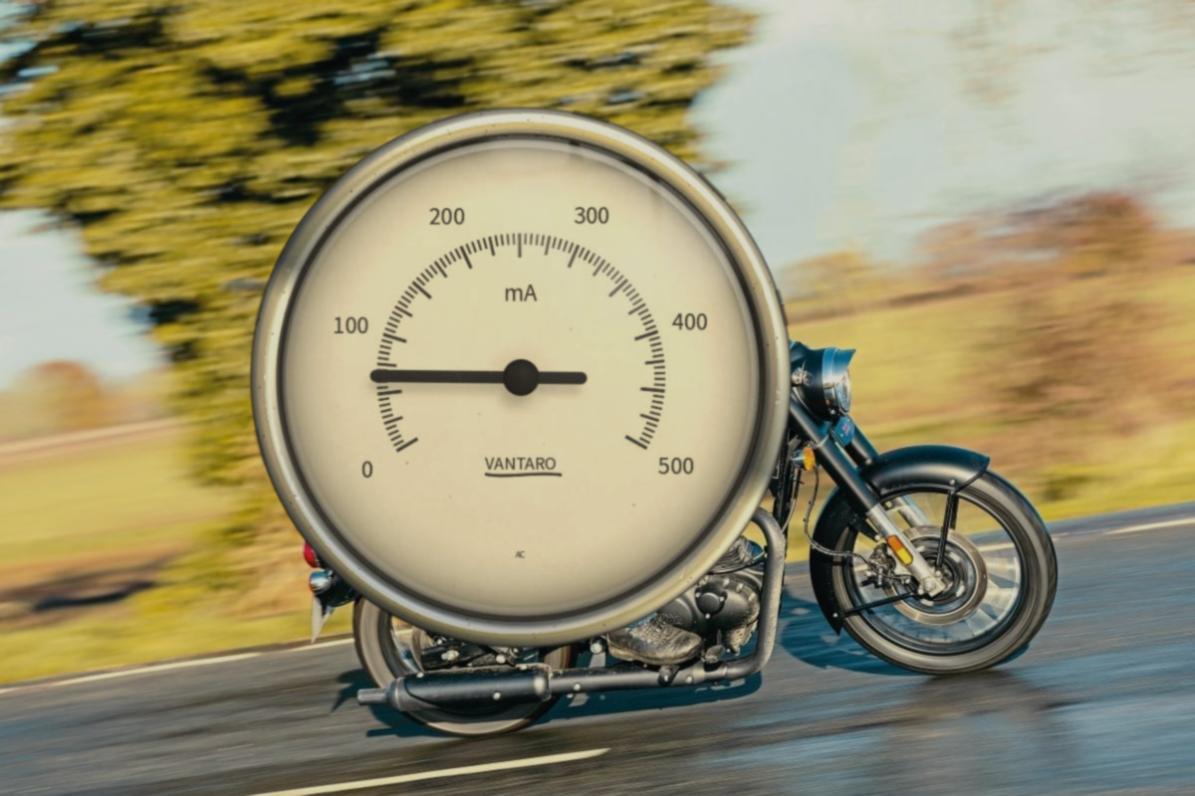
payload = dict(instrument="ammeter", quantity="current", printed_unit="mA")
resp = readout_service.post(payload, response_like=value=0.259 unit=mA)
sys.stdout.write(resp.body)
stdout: value=65 unit=mA
